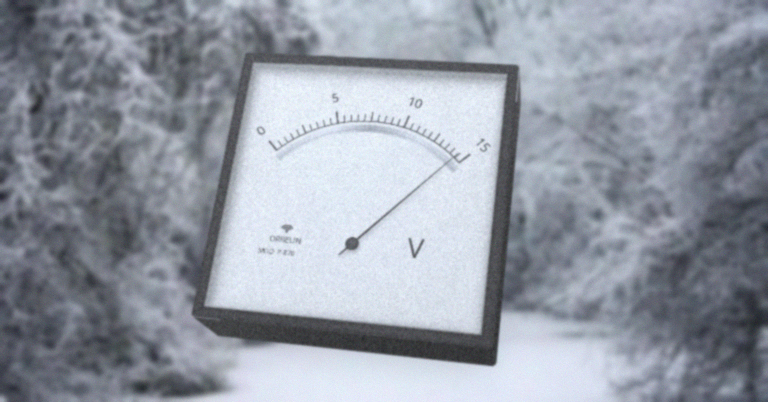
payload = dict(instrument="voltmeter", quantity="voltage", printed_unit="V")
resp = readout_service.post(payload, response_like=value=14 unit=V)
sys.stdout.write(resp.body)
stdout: value=14.5 unit=V
